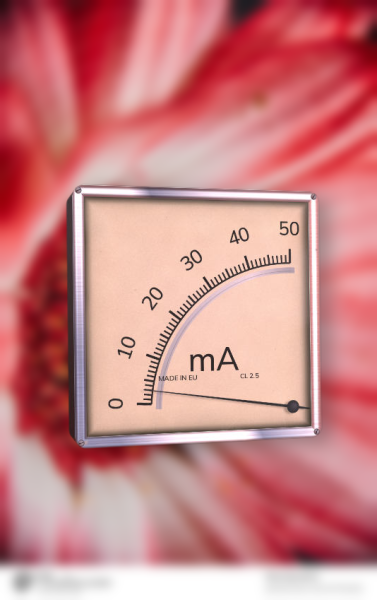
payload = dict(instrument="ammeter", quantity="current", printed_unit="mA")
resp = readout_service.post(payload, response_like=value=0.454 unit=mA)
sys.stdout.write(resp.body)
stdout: value=3 unit=mA
